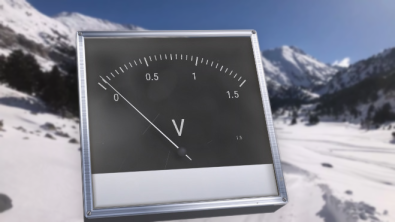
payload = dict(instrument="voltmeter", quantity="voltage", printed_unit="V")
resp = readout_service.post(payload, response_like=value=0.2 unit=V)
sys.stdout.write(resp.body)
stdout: value=0.05 unit=V
